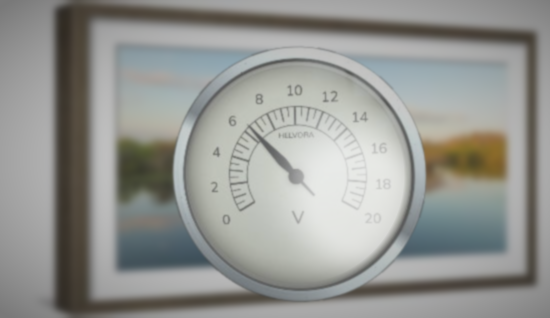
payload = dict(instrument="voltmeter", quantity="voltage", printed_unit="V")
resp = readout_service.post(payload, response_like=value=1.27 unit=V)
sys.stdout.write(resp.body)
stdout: value=6.5 unit=V
